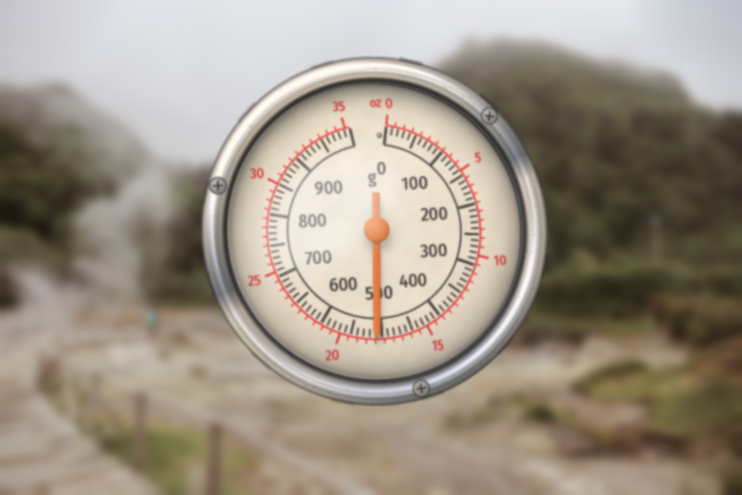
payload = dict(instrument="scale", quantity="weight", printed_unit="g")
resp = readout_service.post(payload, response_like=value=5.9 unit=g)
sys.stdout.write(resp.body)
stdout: value=510 unit=g
